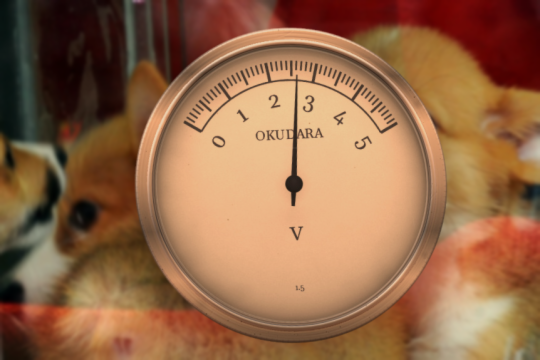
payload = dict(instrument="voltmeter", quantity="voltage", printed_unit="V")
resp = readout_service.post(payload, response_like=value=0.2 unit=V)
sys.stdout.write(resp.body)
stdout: value=2.6 unit=V
